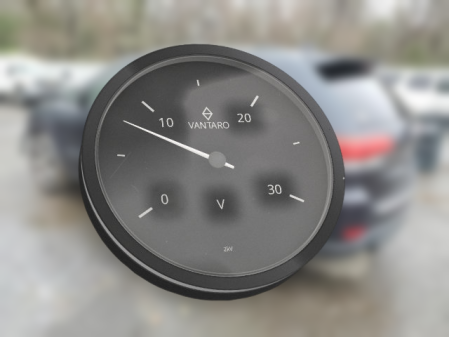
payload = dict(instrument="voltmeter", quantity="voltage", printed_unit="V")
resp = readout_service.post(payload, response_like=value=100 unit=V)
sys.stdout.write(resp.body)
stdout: value=7.5 unit=V
